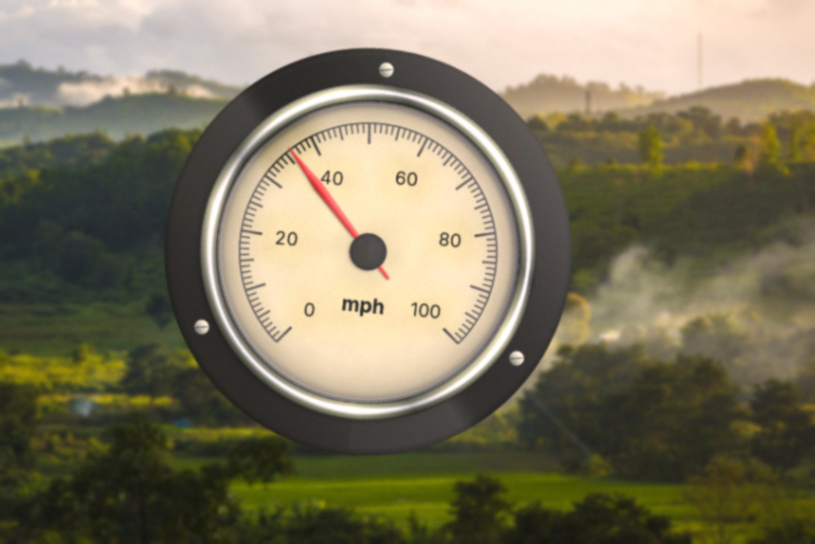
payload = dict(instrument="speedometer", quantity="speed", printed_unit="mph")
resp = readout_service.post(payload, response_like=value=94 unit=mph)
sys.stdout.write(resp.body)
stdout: value=36 unit=mph
